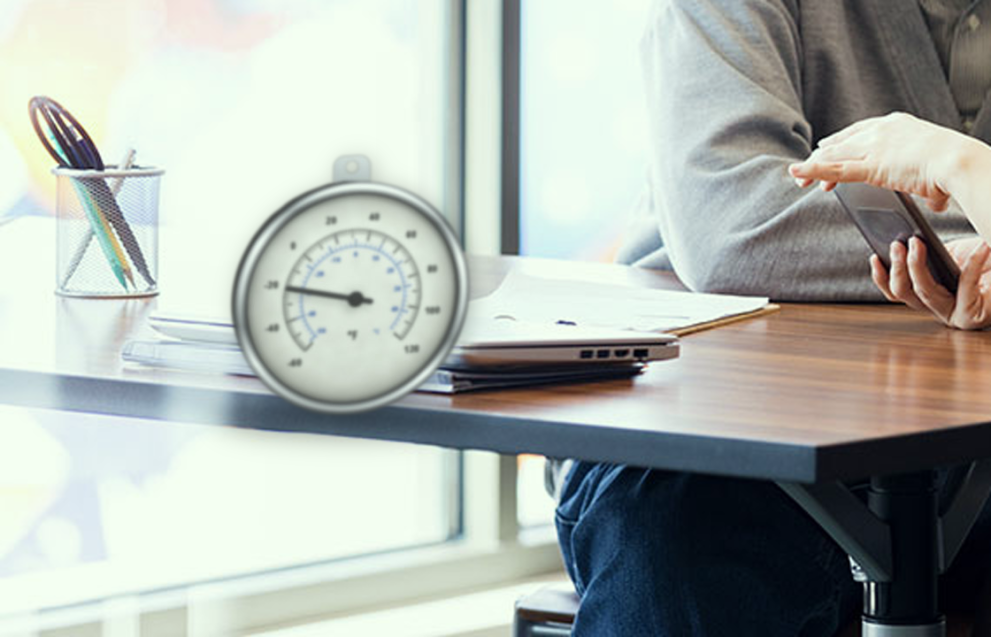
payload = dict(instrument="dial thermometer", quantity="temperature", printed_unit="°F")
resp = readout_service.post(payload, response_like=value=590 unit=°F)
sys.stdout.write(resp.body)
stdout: value=-20 unit=°F
